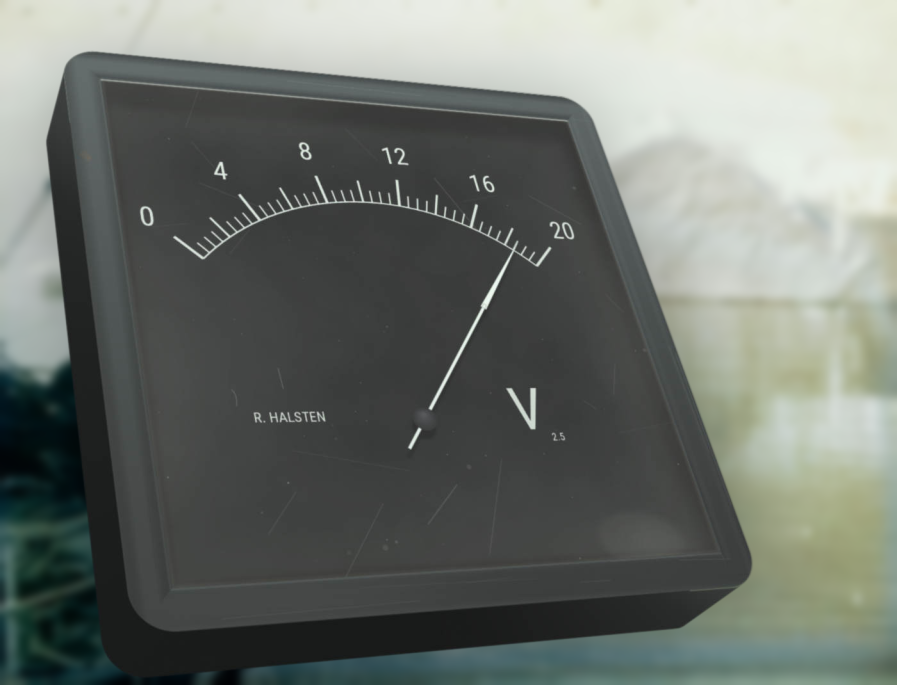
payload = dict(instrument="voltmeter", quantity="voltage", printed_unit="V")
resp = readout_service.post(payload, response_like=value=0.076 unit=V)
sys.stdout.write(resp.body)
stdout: value=18.5 unit=V
